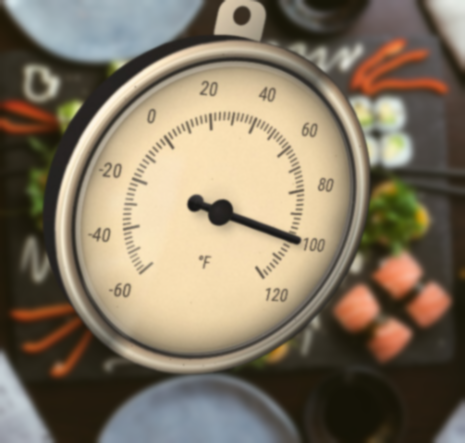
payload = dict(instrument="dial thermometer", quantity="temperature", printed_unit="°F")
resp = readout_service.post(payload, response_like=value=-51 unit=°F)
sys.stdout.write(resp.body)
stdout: value=100 unit=°F
